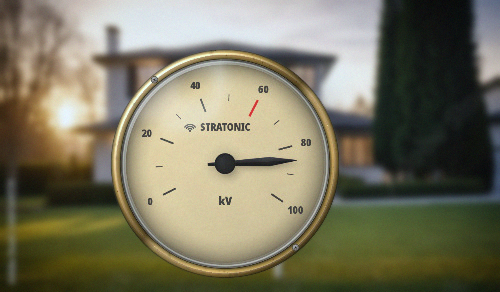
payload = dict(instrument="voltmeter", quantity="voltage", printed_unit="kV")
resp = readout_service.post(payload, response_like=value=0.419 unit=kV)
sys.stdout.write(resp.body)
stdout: value=85 unit=kV
